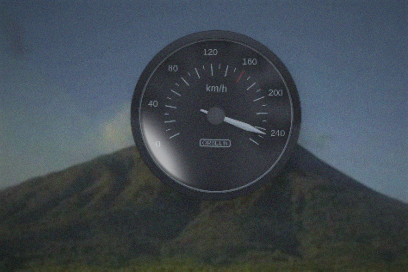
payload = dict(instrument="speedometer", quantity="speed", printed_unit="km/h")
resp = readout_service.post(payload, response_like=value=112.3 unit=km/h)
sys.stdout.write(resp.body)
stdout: value=245 unit=km/h
